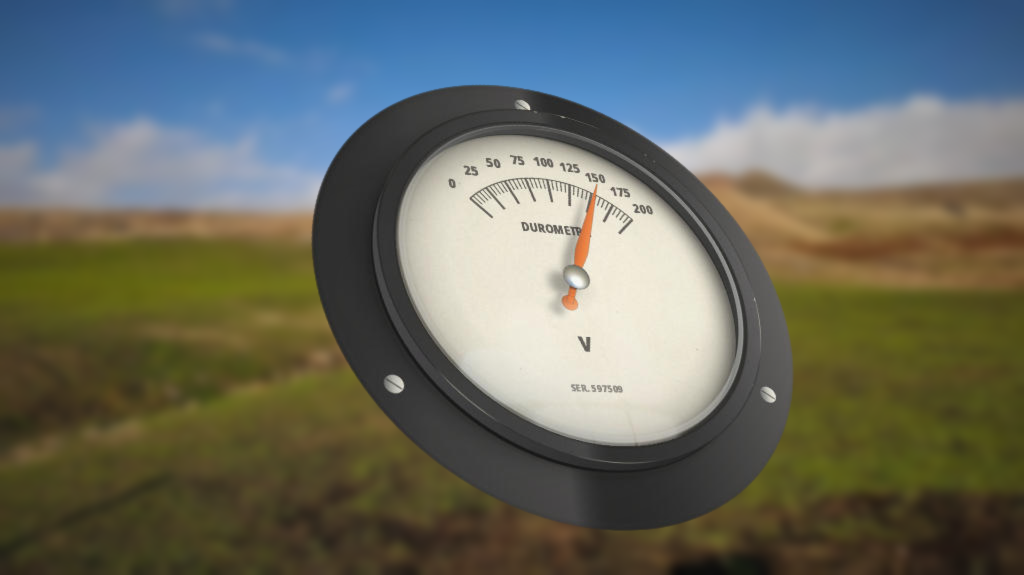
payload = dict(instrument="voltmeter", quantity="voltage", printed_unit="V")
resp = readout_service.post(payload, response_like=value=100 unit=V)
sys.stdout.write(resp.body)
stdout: value=150 unit=V
